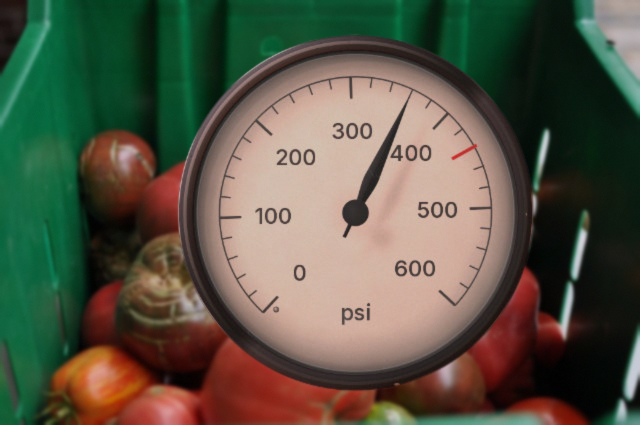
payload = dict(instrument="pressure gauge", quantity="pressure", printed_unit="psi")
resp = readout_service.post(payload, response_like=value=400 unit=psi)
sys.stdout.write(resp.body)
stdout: value=360 unit=psi
